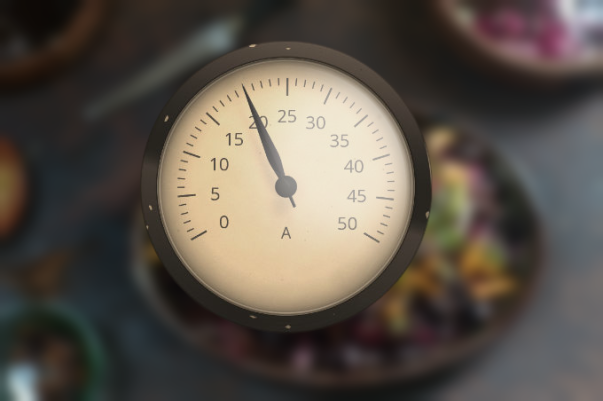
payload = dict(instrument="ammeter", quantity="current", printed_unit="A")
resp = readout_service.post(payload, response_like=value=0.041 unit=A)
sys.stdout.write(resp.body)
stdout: value=20 unit=A
